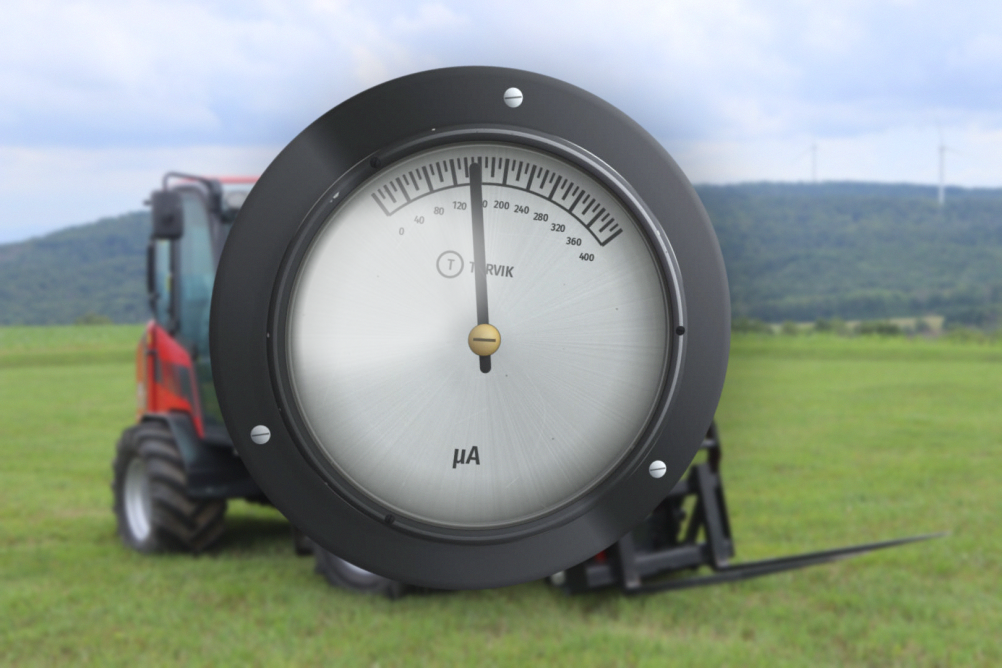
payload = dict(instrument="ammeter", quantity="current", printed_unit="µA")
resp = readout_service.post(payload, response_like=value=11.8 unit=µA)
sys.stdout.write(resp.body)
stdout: value=150 unit=µA
